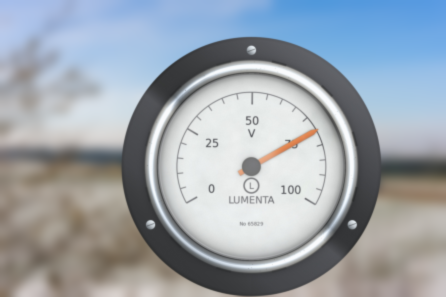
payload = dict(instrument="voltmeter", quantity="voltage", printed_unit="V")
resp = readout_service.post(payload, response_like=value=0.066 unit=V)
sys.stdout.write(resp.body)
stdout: value=75 unit=V
